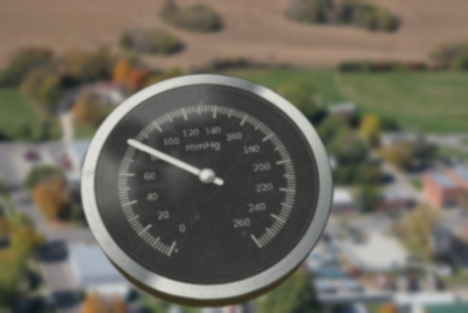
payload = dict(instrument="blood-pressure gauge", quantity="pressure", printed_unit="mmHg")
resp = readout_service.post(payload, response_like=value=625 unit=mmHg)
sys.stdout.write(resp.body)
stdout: value=80 unit=mmHg
